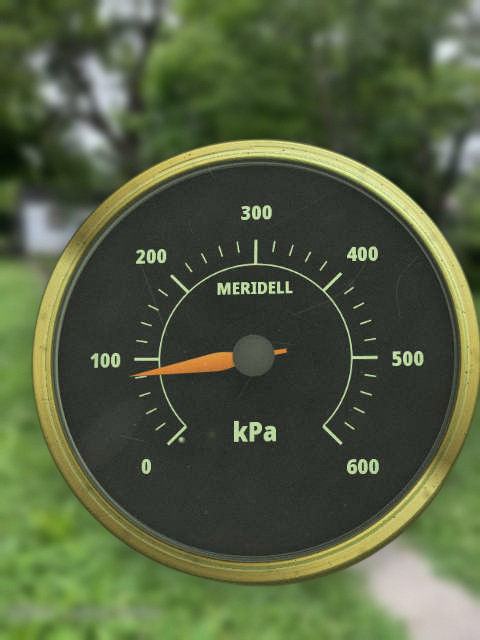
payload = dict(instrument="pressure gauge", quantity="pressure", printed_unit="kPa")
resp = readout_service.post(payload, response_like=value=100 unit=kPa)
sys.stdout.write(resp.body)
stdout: value=80 unit=kPa
